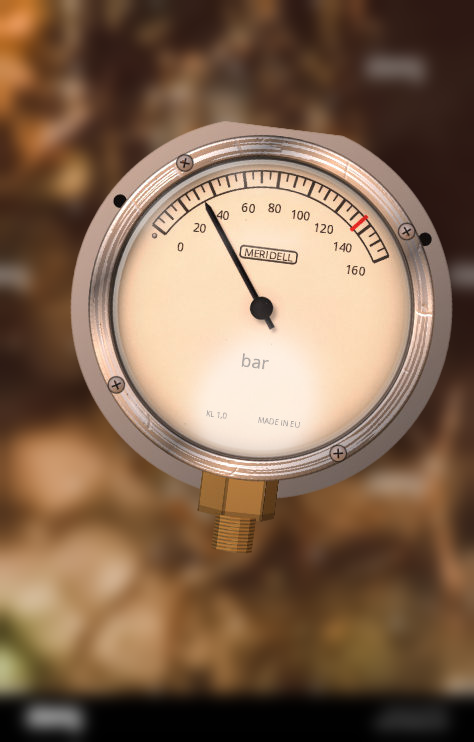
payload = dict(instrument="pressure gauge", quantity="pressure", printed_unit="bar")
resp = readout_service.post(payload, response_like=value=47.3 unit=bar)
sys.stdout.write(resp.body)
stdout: value=32.5 unit=bar
